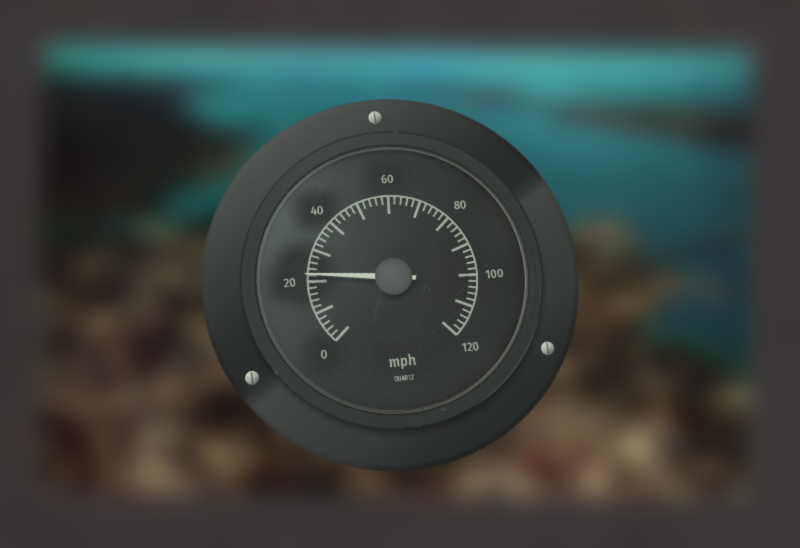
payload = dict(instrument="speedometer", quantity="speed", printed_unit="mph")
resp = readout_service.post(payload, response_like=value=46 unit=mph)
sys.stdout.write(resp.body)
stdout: value=22 unit=mph
